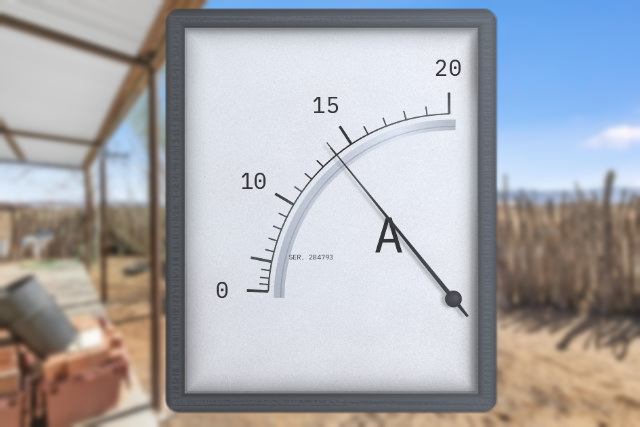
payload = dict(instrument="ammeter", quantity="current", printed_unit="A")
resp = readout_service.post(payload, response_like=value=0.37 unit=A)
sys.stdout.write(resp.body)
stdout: value=14 unit=A
